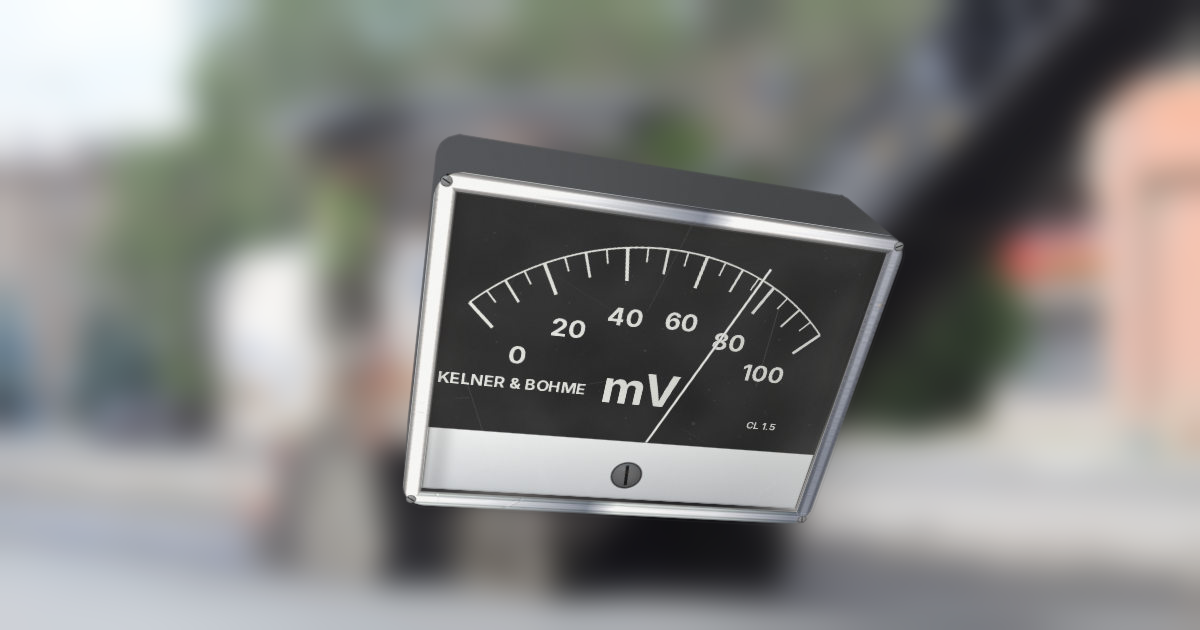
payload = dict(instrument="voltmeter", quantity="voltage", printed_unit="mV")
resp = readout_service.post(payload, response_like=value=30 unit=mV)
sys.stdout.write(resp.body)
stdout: value=75 unit=mV
